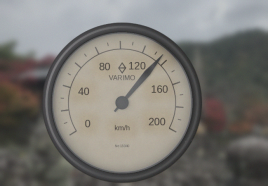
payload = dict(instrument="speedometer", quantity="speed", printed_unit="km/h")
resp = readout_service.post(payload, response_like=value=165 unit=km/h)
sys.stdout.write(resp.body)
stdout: value=135 unit=km/h
